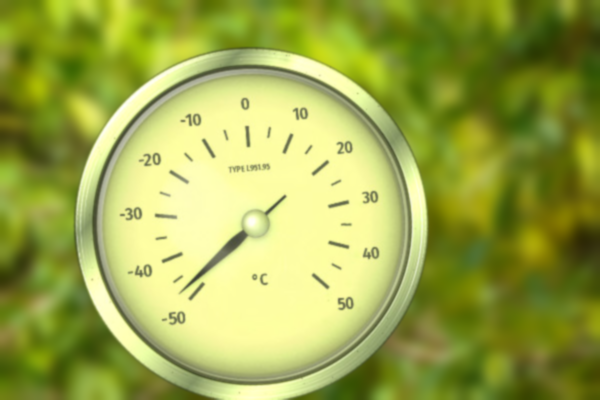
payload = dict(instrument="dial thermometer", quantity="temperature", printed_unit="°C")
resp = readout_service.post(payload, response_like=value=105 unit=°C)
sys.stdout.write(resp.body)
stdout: value=-47.5 unit=°C
